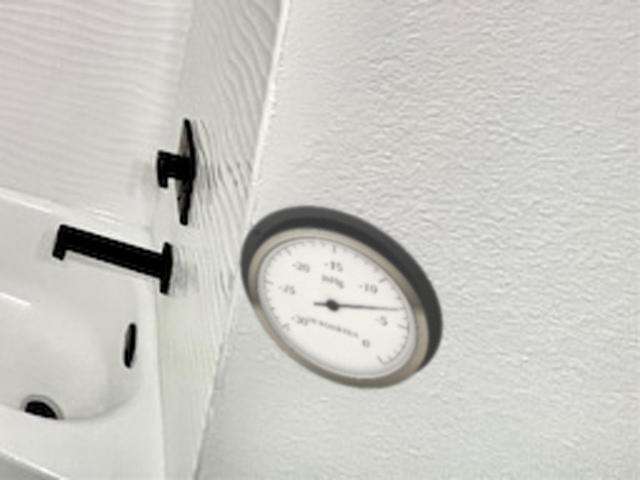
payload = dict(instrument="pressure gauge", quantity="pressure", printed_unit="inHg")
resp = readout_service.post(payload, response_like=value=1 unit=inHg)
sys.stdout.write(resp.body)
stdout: value=-7 unit=inHg
